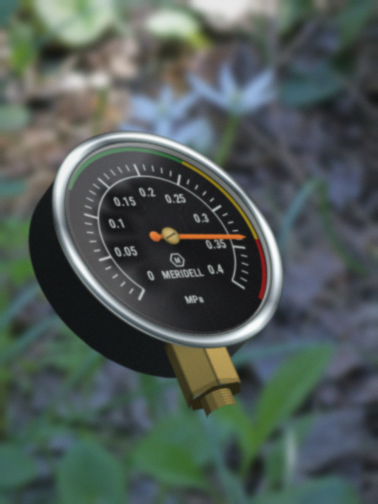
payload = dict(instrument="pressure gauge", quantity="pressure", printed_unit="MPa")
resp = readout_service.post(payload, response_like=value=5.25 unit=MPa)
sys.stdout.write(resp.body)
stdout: value=0.34 unit=MPa
